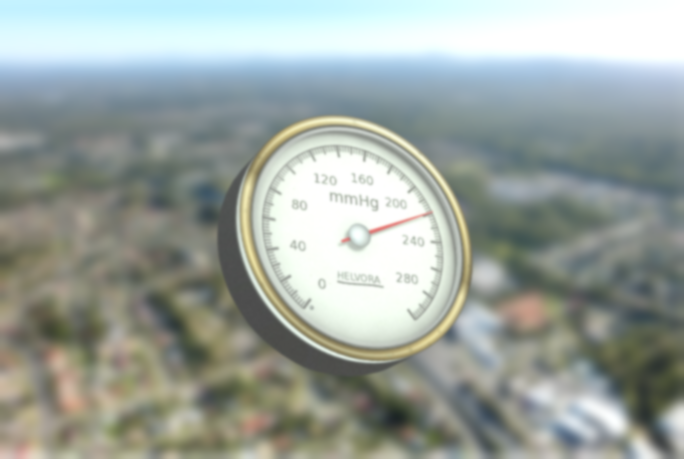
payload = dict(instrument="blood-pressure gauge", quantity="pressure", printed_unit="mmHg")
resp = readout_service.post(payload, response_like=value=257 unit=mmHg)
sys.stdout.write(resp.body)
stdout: value=220 unit=mmHg
